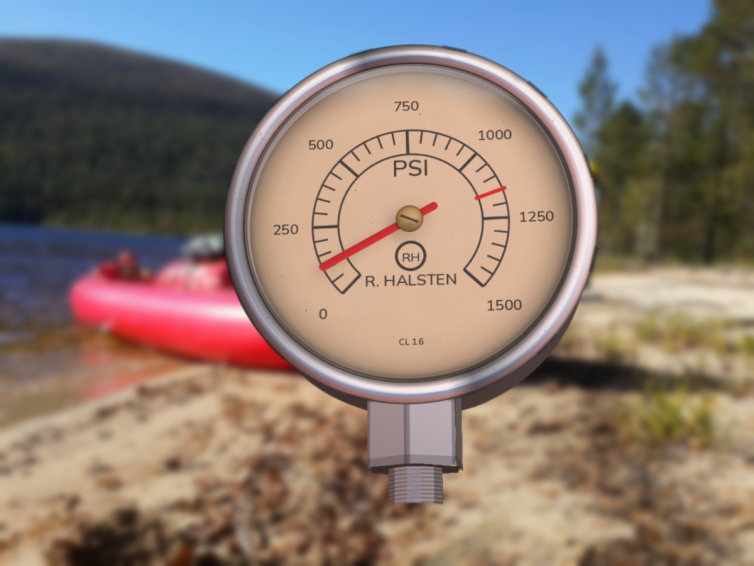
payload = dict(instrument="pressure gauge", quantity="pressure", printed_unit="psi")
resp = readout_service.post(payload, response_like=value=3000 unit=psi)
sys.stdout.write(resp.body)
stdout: value=100 unit=psi
